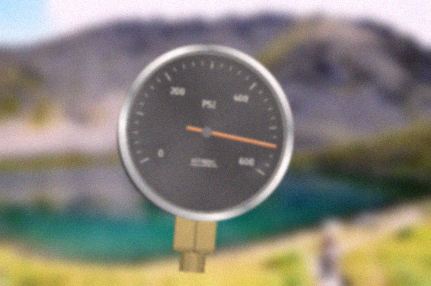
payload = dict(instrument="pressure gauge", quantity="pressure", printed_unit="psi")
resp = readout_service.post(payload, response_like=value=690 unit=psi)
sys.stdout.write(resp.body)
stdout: value=540 unit=psi
